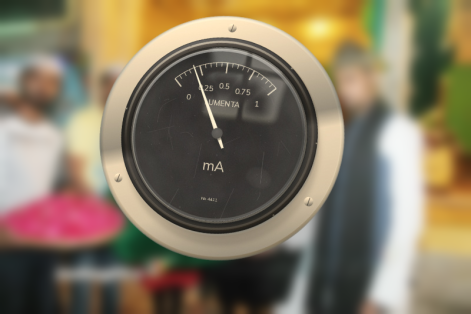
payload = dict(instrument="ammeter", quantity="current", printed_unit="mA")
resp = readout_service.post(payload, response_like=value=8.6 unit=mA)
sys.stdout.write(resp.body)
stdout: value=0.2 unit=mA
